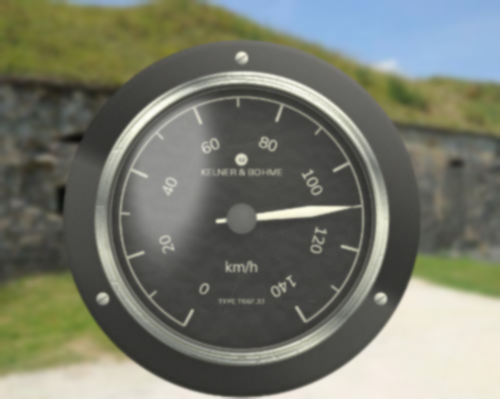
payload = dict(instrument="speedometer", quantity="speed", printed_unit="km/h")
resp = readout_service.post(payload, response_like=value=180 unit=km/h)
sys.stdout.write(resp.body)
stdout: value=110 unit=km/h
